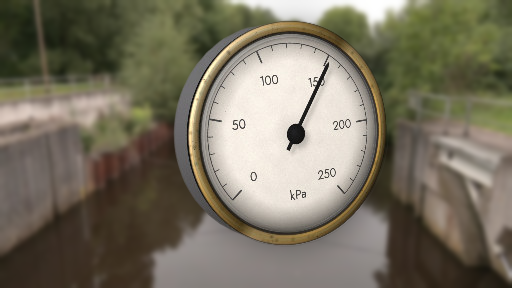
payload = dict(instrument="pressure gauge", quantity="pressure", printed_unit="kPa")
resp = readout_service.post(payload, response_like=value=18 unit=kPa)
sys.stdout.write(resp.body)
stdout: value=150 unit=kPa
